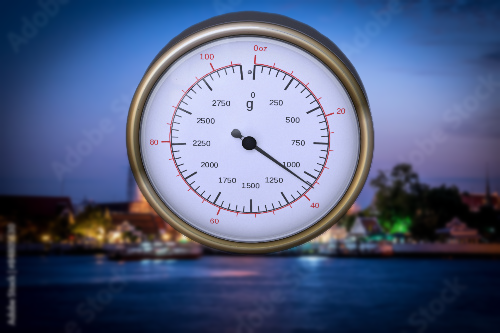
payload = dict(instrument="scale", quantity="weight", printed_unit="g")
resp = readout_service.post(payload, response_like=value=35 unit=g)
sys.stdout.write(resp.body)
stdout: value=1050 unit=g
